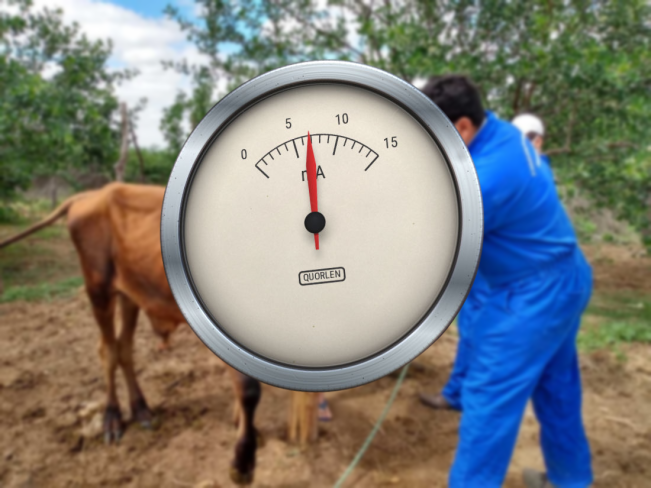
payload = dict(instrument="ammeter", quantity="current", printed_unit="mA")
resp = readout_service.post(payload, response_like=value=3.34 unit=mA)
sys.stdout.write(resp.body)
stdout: value=7 unit=mA
